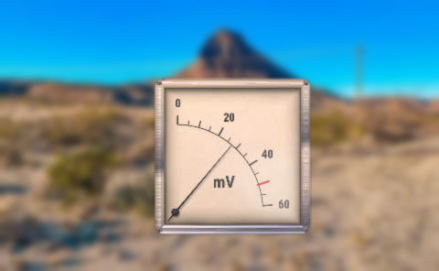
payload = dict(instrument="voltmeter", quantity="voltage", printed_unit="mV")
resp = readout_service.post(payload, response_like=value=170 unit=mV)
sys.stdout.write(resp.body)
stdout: value=27.5 unit=mV
